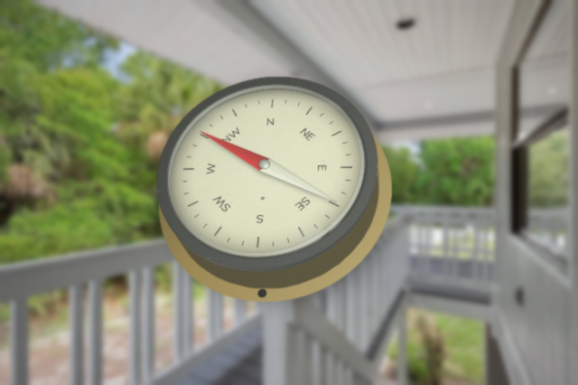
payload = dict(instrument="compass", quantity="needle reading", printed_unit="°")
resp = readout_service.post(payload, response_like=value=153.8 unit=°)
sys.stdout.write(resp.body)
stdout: value=300 unit=°
